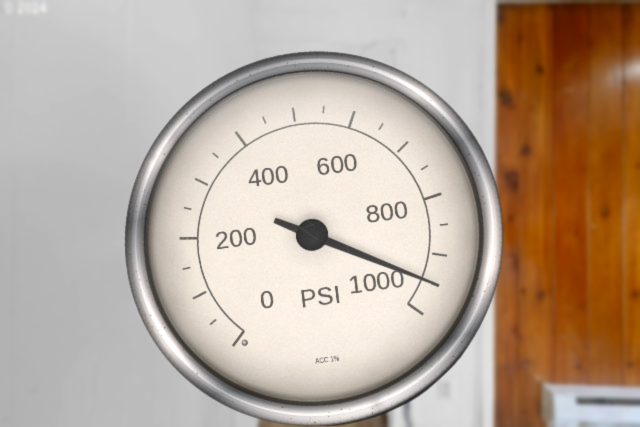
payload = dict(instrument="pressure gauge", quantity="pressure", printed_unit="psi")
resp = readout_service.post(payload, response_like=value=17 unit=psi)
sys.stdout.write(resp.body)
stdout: value=950 unit=psi
